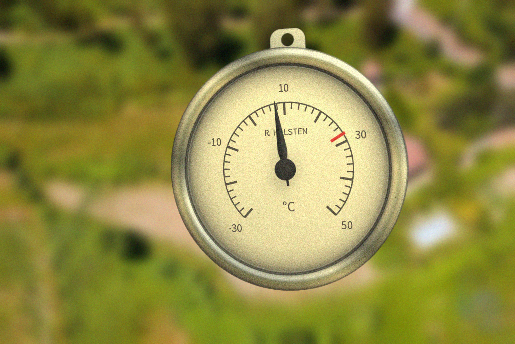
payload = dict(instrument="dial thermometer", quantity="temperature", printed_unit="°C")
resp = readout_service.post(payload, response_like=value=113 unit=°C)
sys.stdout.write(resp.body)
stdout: value=8 unit=°C
